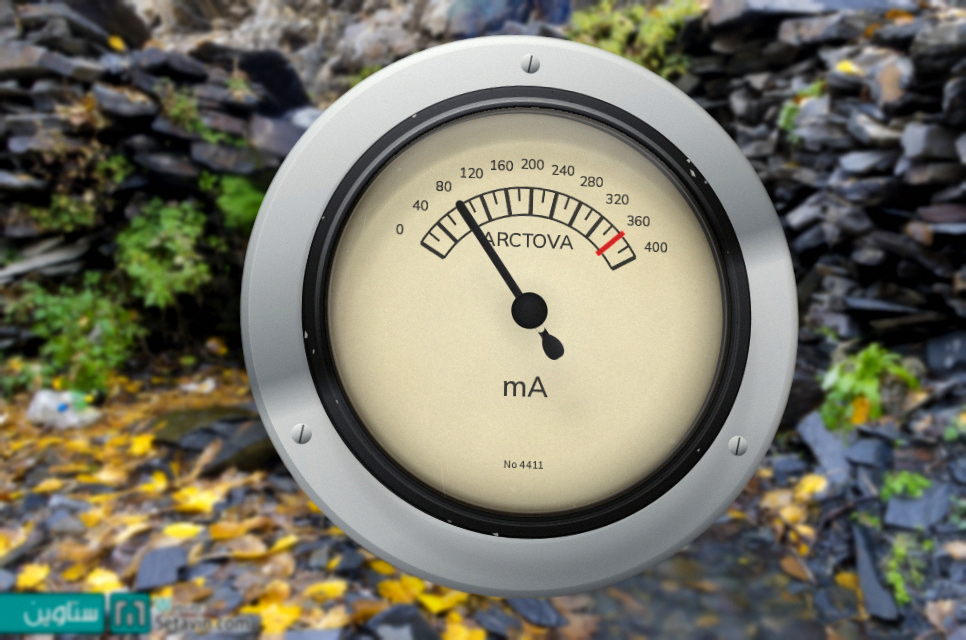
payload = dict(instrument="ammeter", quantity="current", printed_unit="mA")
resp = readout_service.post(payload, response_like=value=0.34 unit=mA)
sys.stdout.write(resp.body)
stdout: value=80 unit=mA
